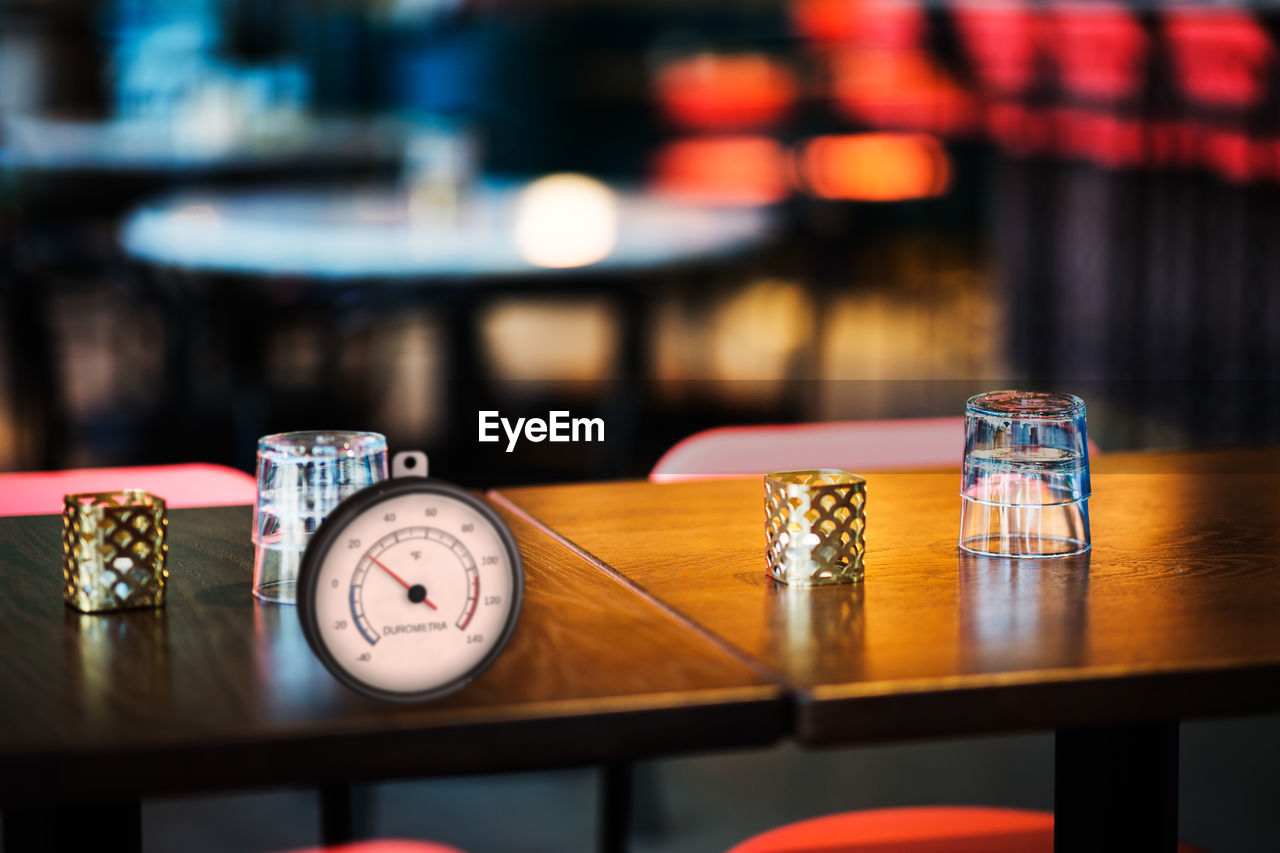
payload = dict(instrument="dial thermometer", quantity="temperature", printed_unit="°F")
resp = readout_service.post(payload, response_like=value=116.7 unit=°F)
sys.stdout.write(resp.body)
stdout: value=20 unit=°F
